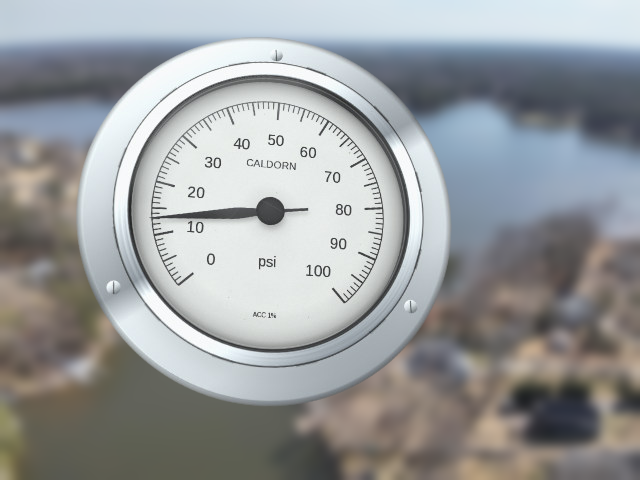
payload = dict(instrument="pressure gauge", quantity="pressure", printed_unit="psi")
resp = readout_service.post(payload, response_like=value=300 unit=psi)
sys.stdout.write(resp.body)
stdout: value=13 unit=psi
